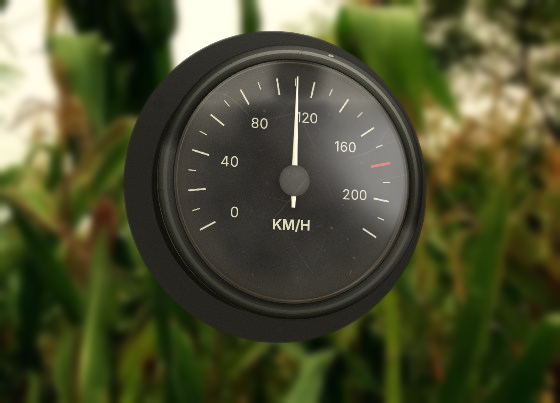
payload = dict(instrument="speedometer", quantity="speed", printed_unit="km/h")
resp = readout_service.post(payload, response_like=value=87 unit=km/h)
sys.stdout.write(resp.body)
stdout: value=110 unit=km/h
